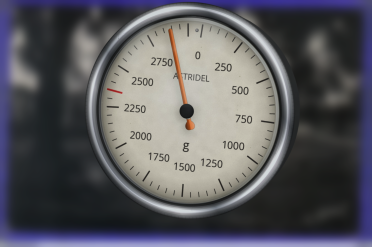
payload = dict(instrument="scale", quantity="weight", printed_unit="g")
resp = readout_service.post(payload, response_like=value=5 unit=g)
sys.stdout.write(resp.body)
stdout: value=2900 unit=g
